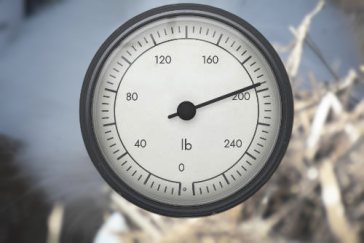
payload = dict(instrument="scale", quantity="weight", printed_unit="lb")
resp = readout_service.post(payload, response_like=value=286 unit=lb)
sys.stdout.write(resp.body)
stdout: value=196 unit=lb
